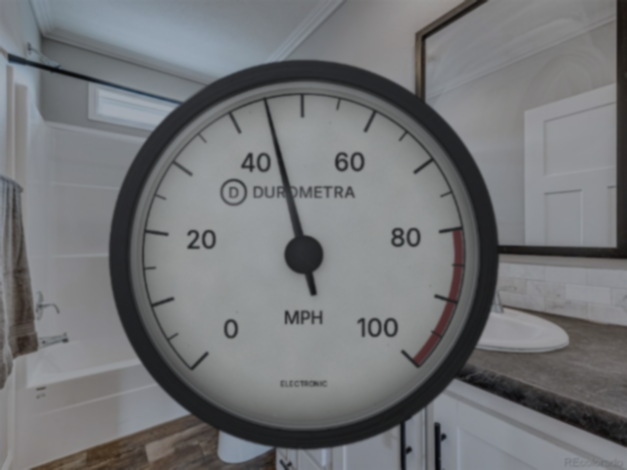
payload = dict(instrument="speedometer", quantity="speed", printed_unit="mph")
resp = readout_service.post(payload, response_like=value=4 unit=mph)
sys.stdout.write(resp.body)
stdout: value=45 unit=mph
